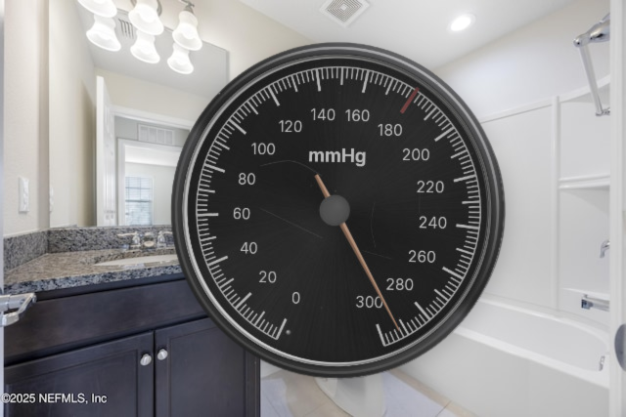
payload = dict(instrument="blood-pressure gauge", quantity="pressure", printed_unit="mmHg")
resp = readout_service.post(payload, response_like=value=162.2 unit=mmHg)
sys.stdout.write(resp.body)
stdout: value=292 unit=mmHg
